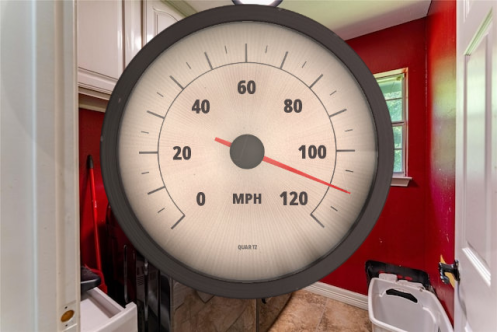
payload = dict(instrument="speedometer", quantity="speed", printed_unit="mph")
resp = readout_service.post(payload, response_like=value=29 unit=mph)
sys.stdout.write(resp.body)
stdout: value=110 unit=mph
